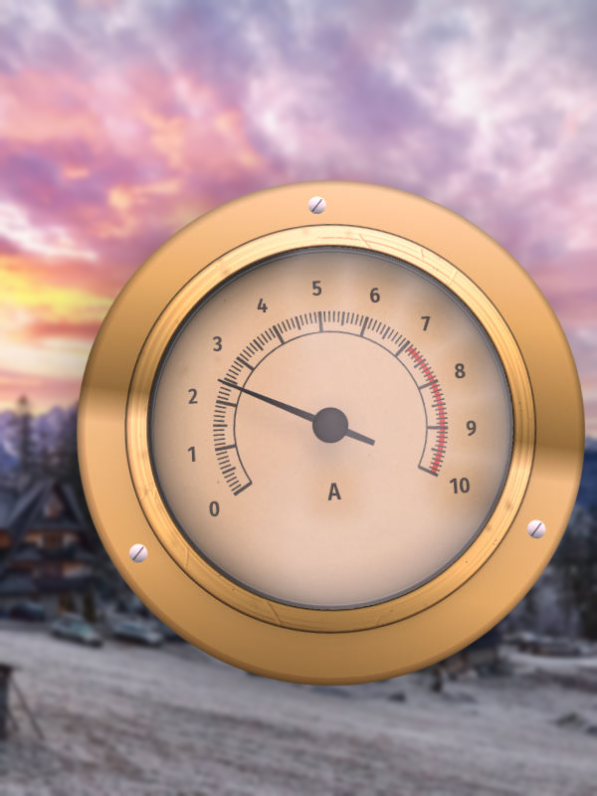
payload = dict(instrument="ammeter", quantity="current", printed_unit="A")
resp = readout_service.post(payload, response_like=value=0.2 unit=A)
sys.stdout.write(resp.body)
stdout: value=2.4 unit=A
